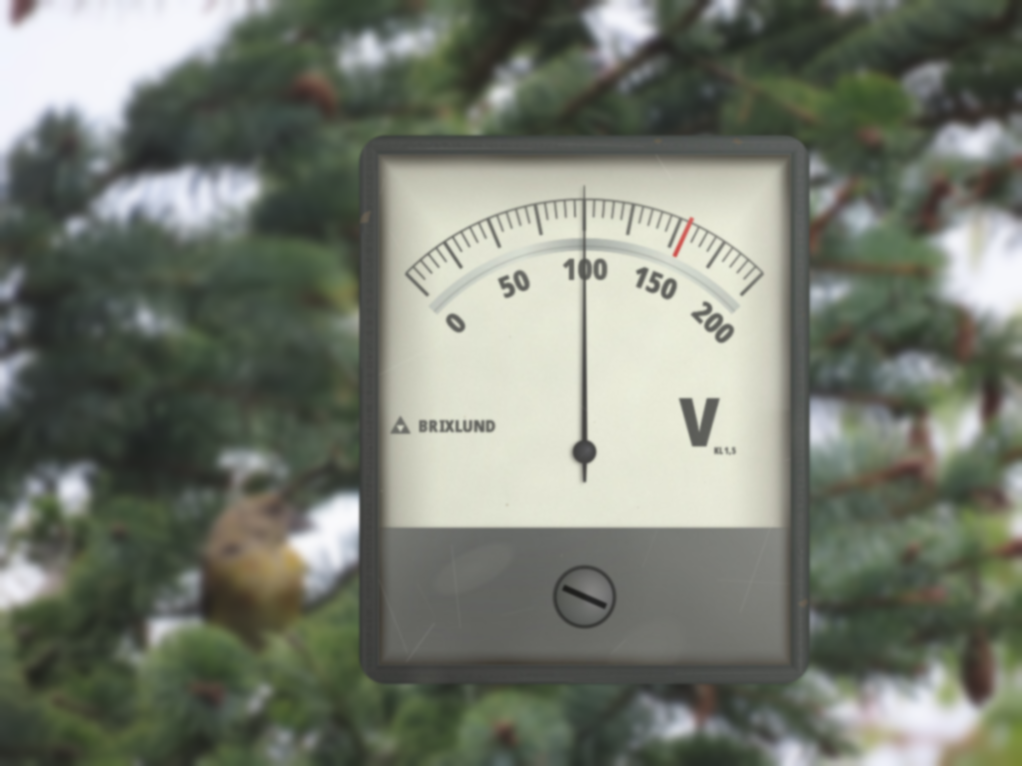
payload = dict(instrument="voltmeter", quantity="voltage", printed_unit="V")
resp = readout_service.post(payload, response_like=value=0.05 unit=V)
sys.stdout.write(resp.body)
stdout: value=100 unit=V
